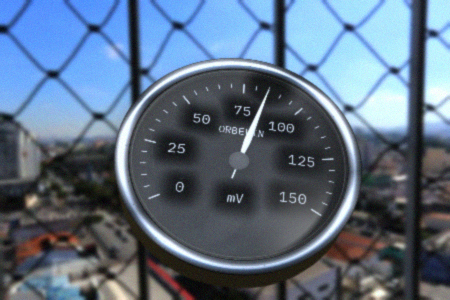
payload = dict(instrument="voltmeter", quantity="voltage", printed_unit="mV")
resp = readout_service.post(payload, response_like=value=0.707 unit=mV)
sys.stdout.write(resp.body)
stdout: value=85 unit=mV
